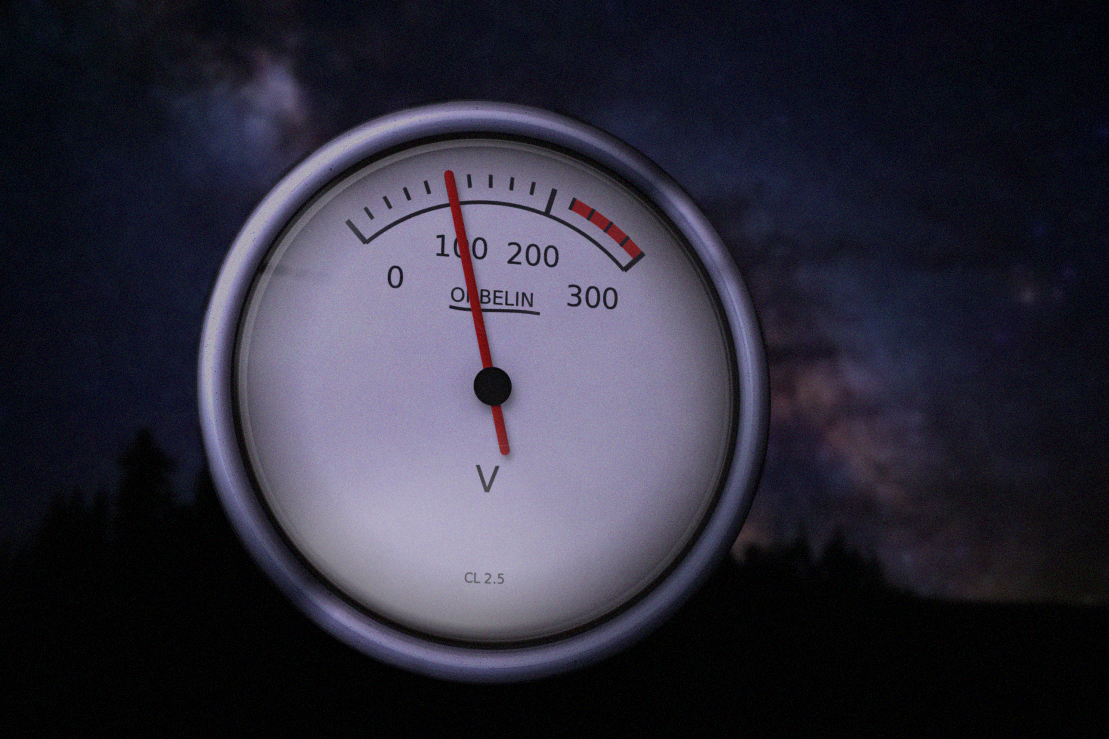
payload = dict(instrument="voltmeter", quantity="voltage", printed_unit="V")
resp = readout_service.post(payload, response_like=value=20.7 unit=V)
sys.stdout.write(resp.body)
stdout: value=100 unit=V
